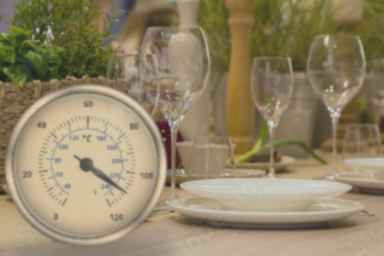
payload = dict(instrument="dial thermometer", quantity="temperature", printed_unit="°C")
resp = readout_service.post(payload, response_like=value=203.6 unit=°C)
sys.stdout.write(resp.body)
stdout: value=110 unit=°C
